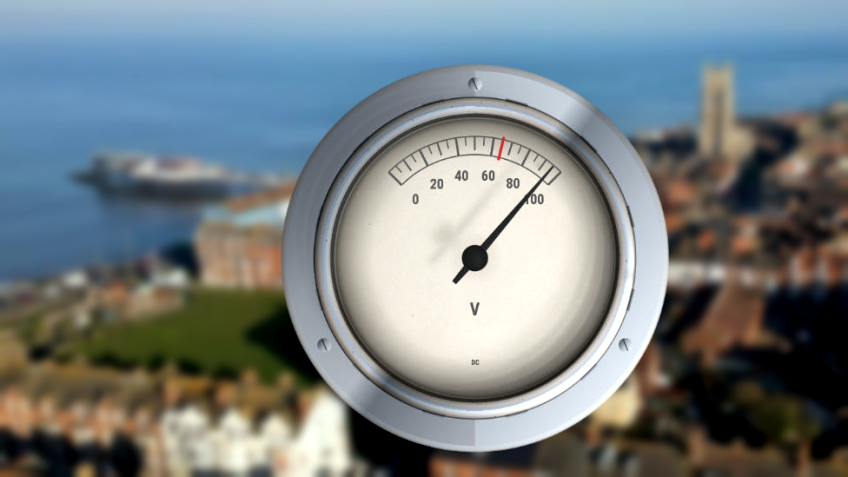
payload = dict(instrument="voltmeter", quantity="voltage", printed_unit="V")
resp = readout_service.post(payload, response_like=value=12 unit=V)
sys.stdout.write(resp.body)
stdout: value=95 unit=V
